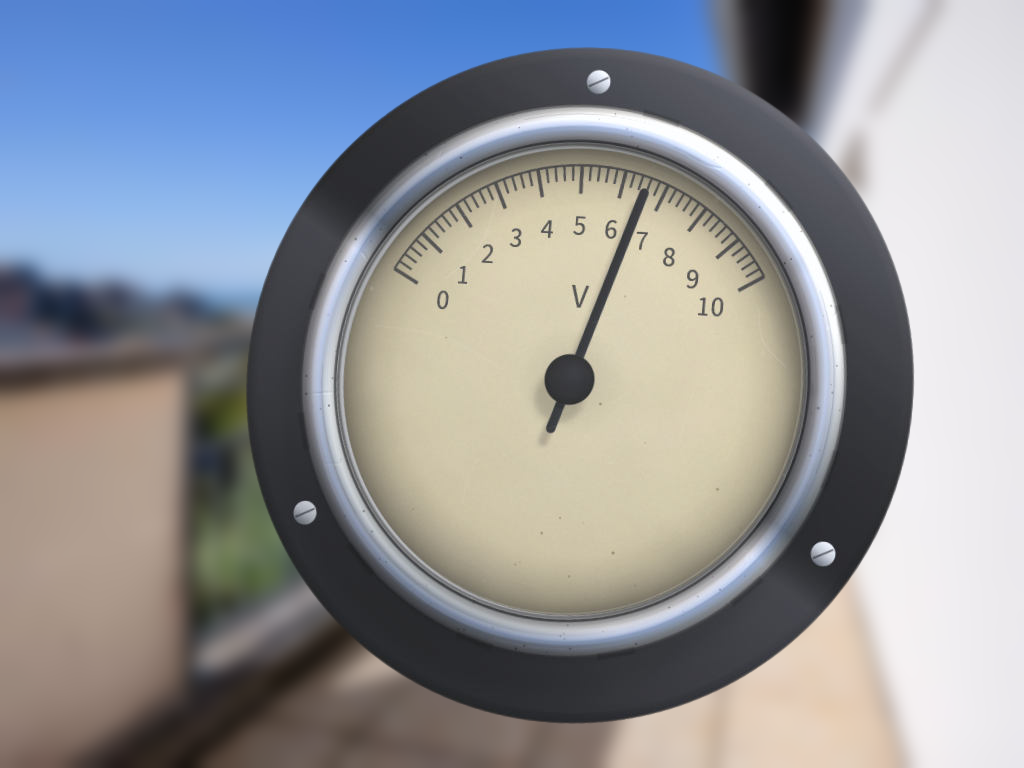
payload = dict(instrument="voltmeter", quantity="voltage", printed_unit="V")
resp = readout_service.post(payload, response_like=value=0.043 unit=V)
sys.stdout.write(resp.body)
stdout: value=6.6 unit=V
